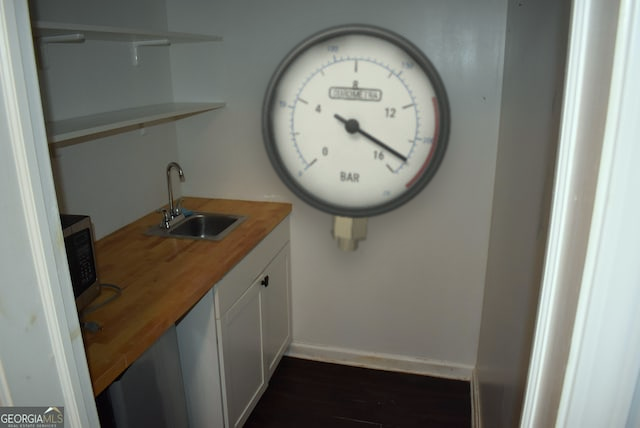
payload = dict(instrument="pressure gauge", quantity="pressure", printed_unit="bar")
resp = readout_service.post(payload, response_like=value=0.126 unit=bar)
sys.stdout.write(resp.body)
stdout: value=15 unit=bar
